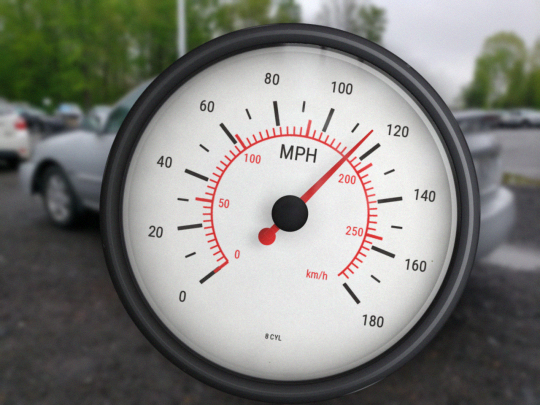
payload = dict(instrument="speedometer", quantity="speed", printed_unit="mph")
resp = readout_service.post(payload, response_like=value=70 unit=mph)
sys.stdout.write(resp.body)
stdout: value=115 unit=mph
